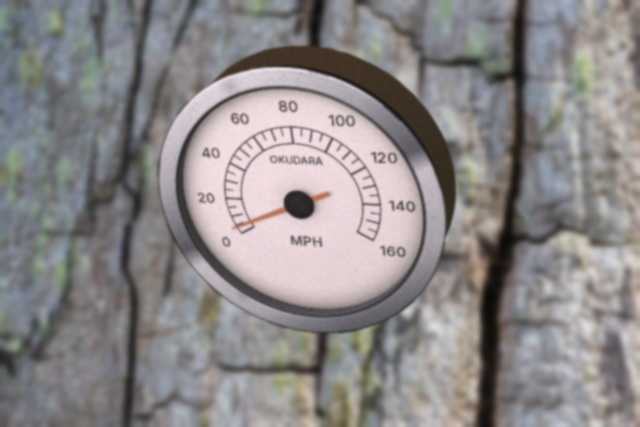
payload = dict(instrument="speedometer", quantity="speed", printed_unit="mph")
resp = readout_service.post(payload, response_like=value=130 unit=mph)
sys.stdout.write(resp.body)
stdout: value=5 unit=mph
